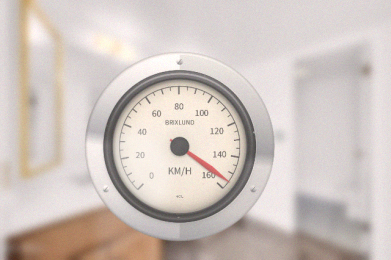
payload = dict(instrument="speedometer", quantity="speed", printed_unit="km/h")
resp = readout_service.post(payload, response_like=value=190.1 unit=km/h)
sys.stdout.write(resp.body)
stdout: value=155 unit=km/h
